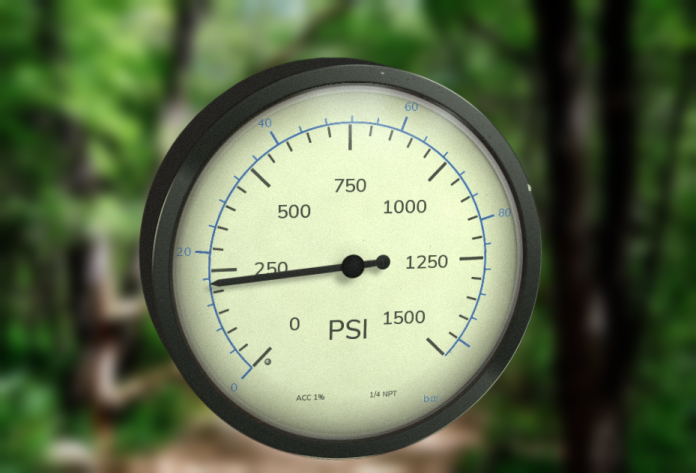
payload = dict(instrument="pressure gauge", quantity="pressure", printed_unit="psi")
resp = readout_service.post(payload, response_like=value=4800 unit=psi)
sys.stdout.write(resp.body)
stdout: value=225 unit=psi
